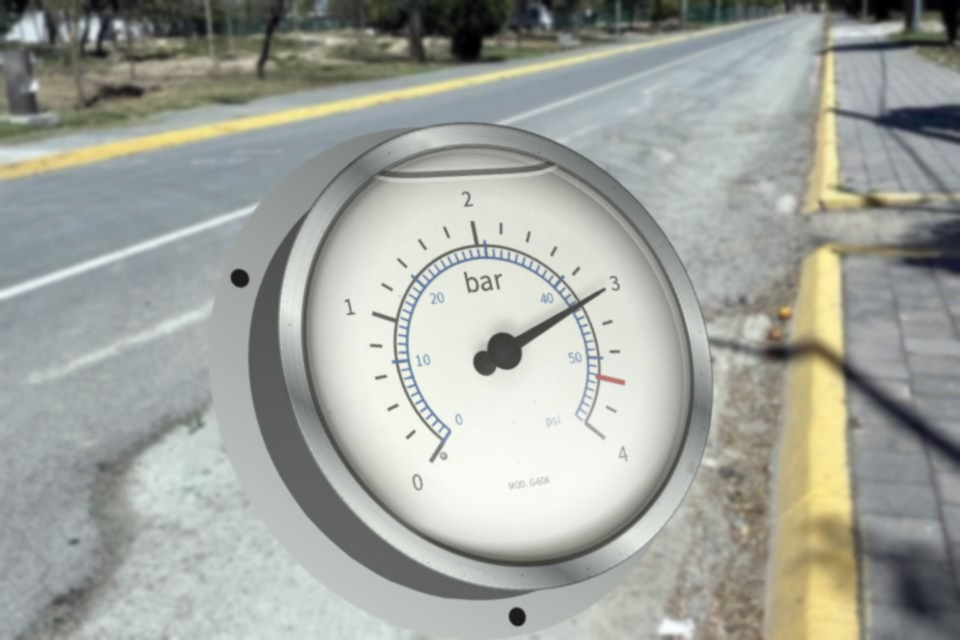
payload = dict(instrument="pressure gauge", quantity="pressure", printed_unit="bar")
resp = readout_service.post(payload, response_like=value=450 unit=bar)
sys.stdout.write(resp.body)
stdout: value=3 unit=bar
